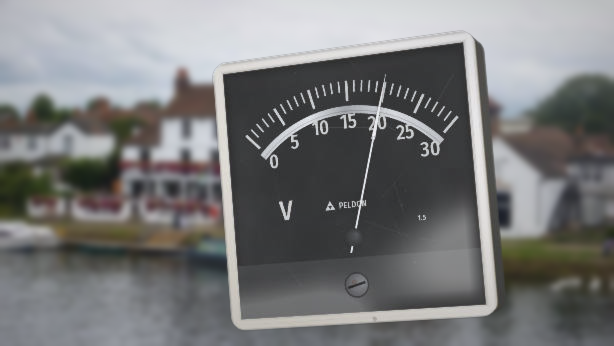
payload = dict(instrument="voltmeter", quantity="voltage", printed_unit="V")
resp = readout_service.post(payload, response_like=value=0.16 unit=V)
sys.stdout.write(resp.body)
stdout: value=20 unit=V
